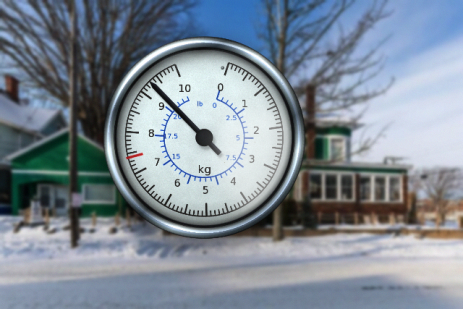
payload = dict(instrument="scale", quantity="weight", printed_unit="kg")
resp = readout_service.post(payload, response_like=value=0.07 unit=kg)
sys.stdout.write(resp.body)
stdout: value=9.3 unit=kg
